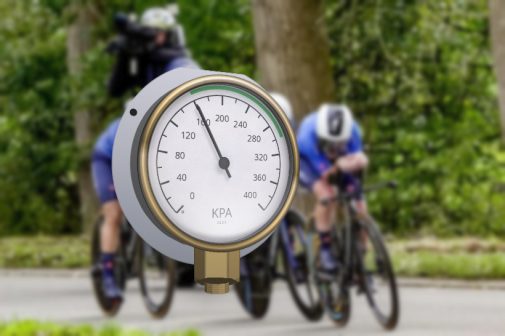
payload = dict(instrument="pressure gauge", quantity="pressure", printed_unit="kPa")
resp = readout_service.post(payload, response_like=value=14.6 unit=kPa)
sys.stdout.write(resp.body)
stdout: value=160 unit=kPa
